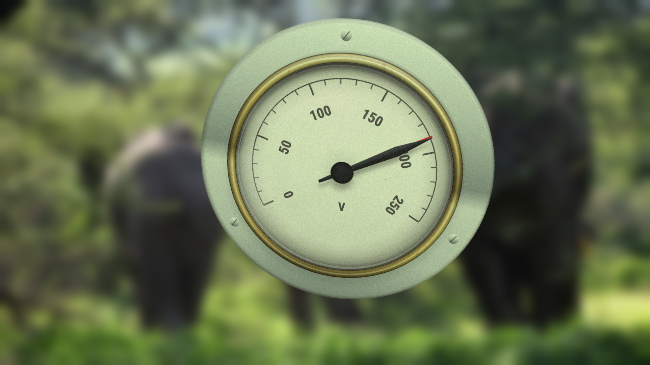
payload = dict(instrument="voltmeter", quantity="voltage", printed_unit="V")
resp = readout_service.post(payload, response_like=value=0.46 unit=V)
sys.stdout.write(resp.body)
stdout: value=190 unit=V
